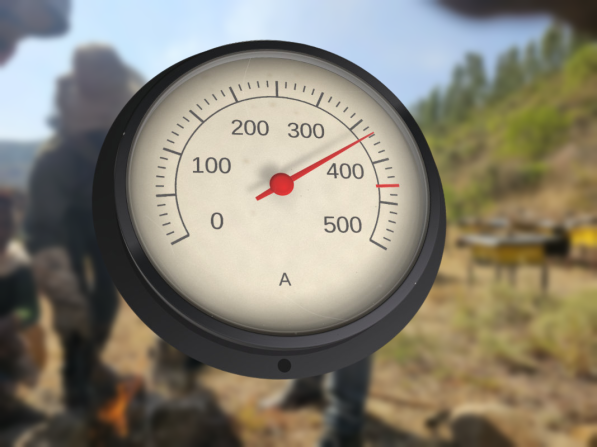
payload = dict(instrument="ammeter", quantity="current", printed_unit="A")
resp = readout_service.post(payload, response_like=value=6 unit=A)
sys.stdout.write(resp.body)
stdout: value=370 unit=A
